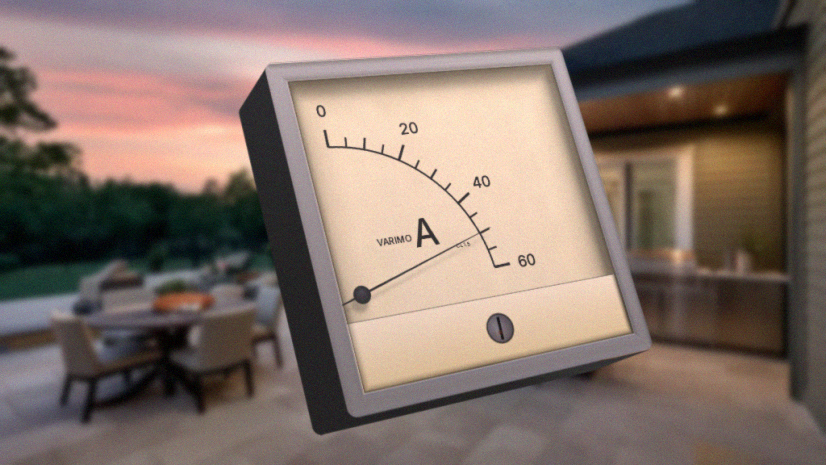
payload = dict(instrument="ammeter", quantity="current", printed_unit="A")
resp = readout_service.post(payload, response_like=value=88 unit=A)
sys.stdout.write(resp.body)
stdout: value=50 unit=A
